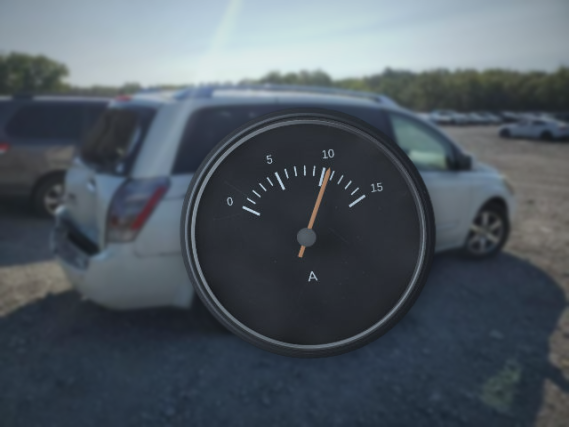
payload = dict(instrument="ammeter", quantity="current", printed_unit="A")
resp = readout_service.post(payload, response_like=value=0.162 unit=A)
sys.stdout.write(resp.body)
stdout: value=10.5 unit=A
